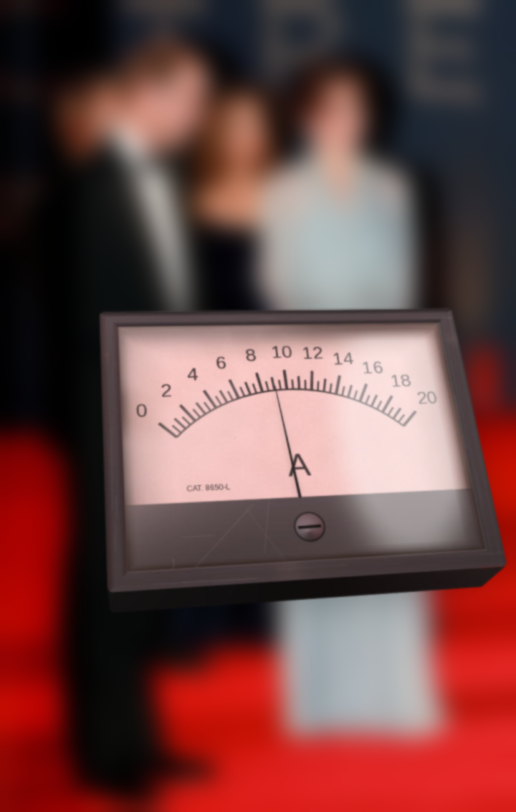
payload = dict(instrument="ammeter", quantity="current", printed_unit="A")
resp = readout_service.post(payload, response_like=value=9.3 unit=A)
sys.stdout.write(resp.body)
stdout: value=9 unit=A
